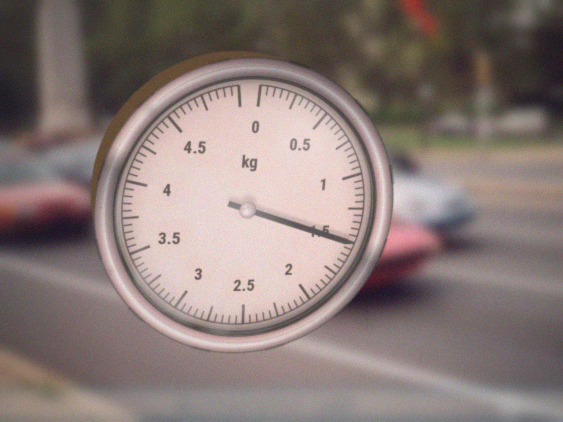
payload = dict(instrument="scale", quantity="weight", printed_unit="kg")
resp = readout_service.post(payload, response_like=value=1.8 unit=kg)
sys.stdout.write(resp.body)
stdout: value=1.5 unit=kg
